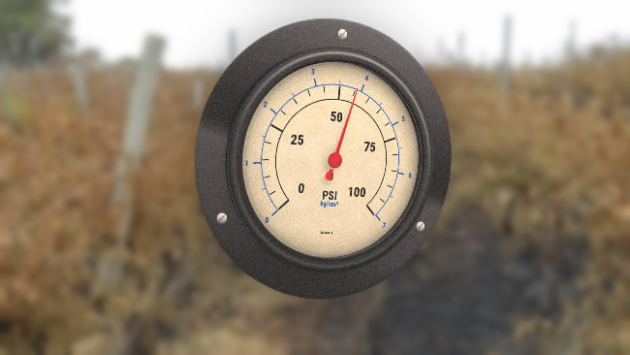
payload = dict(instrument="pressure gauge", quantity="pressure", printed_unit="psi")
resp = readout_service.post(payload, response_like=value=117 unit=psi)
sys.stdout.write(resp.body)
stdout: value=55 unit=psi
